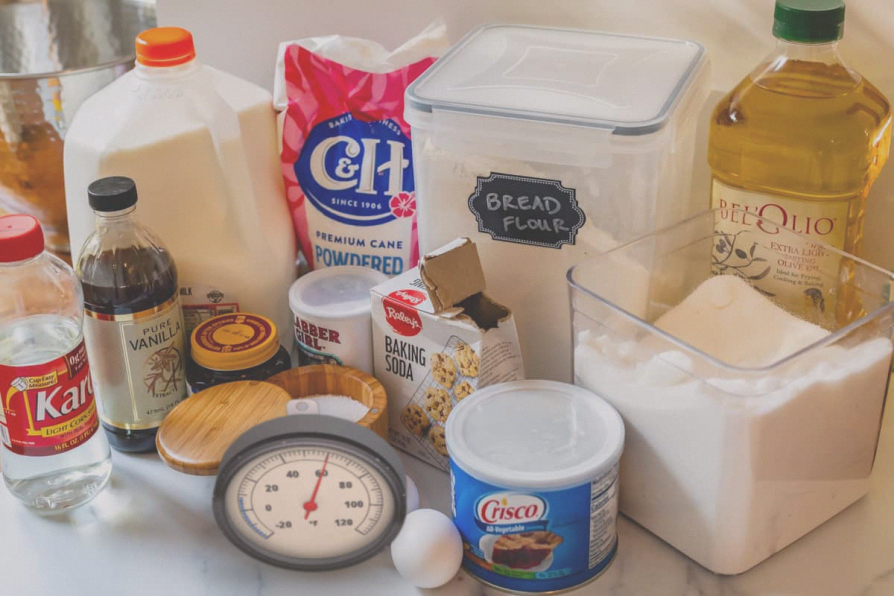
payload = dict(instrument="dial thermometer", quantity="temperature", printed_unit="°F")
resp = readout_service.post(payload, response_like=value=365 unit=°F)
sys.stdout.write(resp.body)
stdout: value=60 unit=°F
